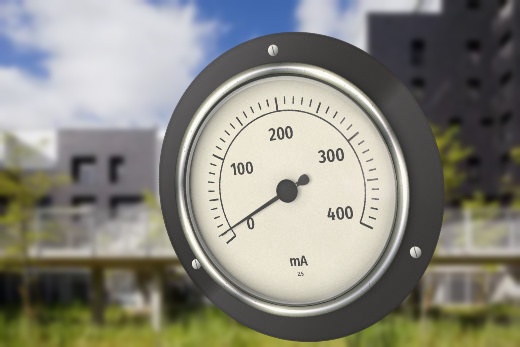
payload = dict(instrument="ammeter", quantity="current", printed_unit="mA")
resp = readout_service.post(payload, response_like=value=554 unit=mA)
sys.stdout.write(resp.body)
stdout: value=10 unit=mA
